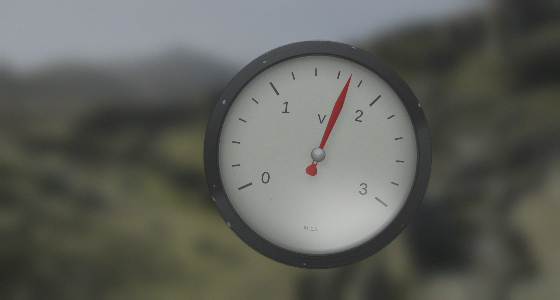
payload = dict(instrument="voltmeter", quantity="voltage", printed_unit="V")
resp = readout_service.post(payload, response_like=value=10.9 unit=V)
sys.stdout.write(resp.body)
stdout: value=1.7 unit=V
